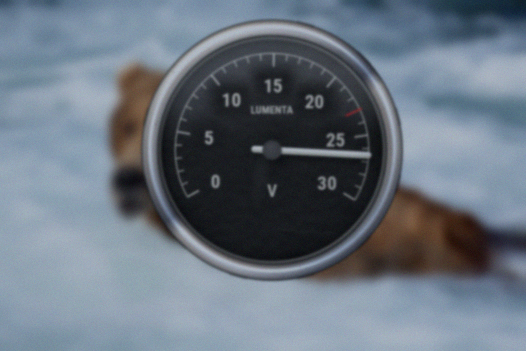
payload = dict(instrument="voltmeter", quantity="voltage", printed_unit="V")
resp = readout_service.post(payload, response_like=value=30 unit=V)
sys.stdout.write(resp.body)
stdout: value=26.5 unit=V
